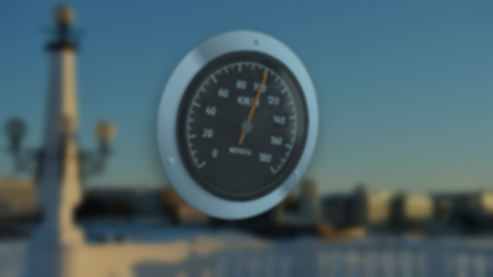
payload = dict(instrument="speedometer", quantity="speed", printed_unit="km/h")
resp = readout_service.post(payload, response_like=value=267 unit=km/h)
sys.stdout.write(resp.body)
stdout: value=100 unit=km/h
